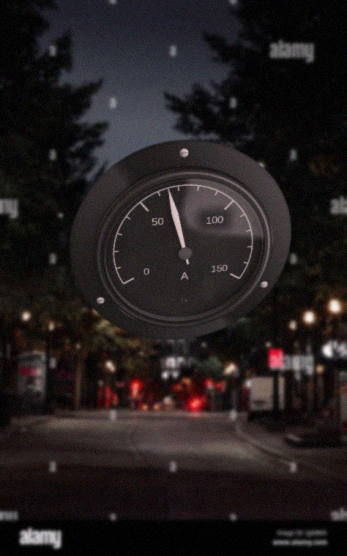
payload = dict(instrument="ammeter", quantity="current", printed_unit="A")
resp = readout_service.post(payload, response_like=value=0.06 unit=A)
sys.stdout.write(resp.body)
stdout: value=65 unit=A
